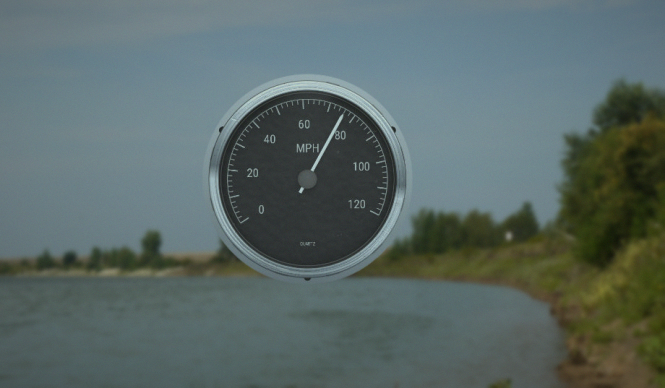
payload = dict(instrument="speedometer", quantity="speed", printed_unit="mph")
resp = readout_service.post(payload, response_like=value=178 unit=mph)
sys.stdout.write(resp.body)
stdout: value=76 unit=mph
